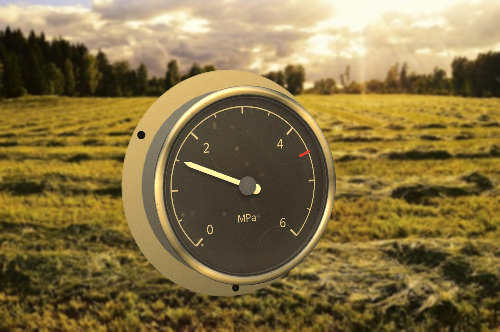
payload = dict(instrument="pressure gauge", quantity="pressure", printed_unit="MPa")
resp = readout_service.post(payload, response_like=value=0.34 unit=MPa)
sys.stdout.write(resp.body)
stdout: value=1.5 unit=MPa
